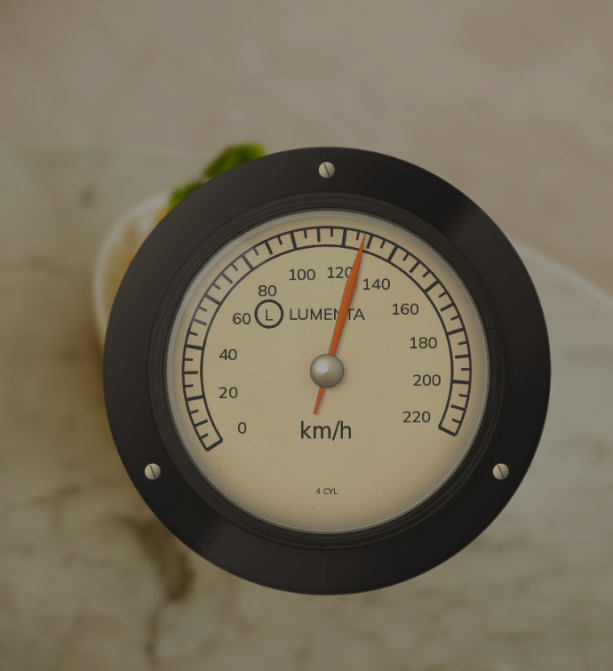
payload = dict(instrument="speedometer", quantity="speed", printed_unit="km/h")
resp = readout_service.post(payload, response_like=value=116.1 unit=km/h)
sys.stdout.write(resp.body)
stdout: value=127.5 unit=km/h
